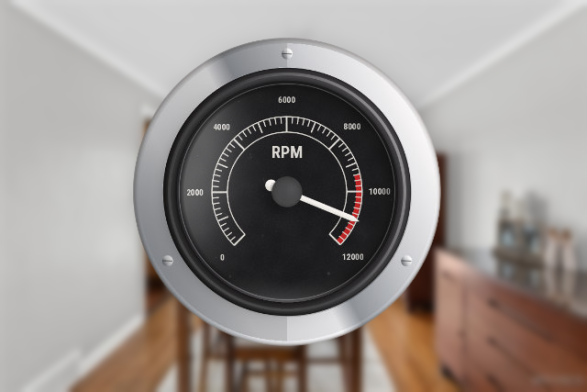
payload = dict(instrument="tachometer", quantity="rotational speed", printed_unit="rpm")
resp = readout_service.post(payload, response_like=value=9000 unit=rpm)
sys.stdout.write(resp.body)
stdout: value=11000 unit=rpm
